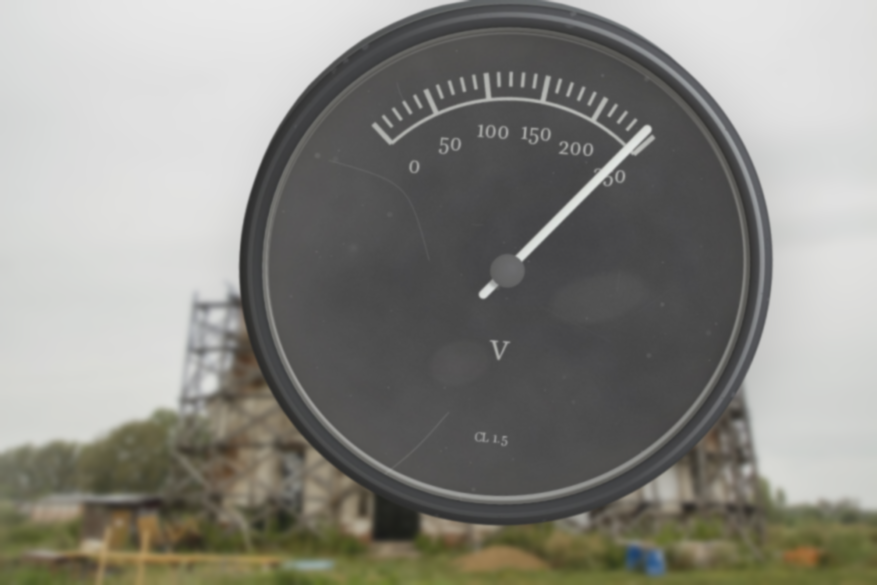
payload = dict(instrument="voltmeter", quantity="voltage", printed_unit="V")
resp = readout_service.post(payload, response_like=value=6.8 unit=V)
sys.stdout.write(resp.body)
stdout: value=240 unit=V
